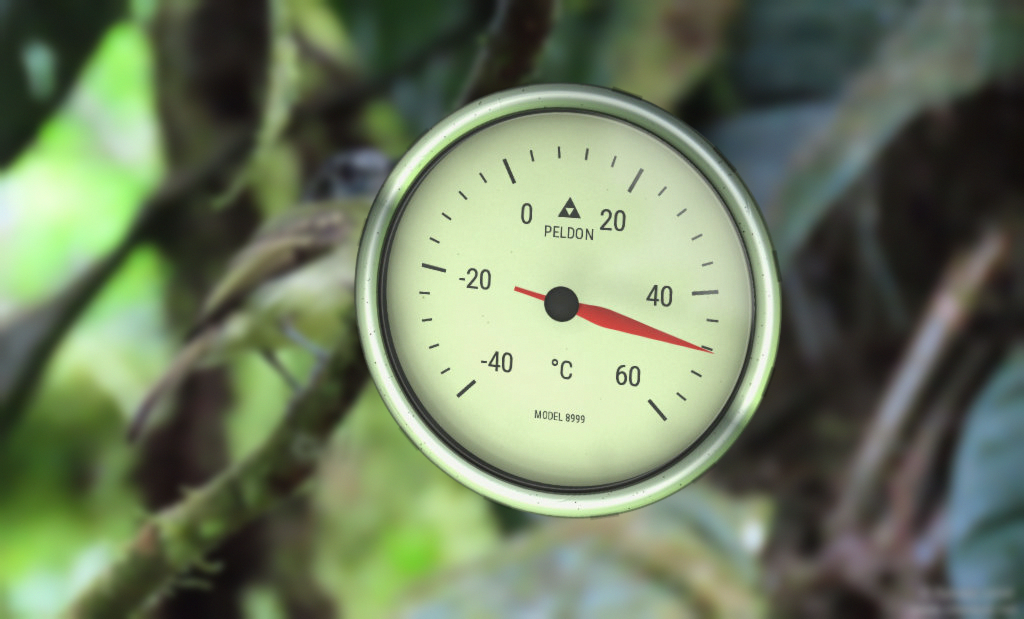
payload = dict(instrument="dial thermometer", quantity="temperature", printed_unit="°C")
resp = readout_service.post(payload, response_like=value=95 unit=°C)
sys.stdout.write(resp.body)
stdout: value=48 unit=°C
